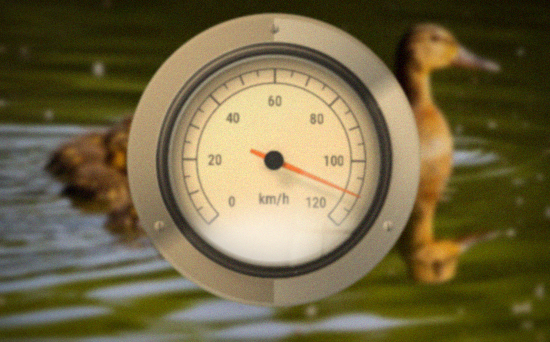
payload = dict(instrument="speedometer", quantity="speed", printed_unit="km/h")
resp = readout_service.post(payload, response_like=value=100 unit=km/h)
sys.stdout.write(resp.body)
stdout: value=110 unit=km/h
